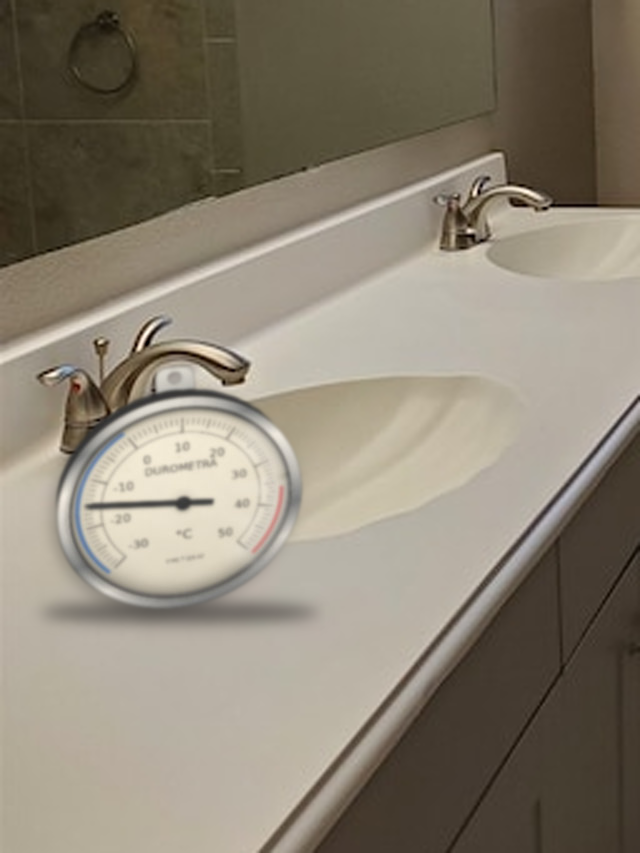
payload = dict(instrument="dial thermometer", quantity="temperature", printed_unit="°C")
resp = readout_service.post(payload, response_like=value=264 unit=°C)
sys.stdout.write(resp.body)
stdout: value=-15 unit=°C
